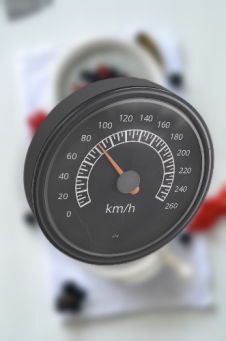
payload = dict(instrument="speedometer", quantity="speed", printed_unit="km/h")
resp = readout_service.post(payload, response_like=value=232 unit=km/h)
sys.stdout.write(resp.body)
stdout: value=85 unit=km/h
